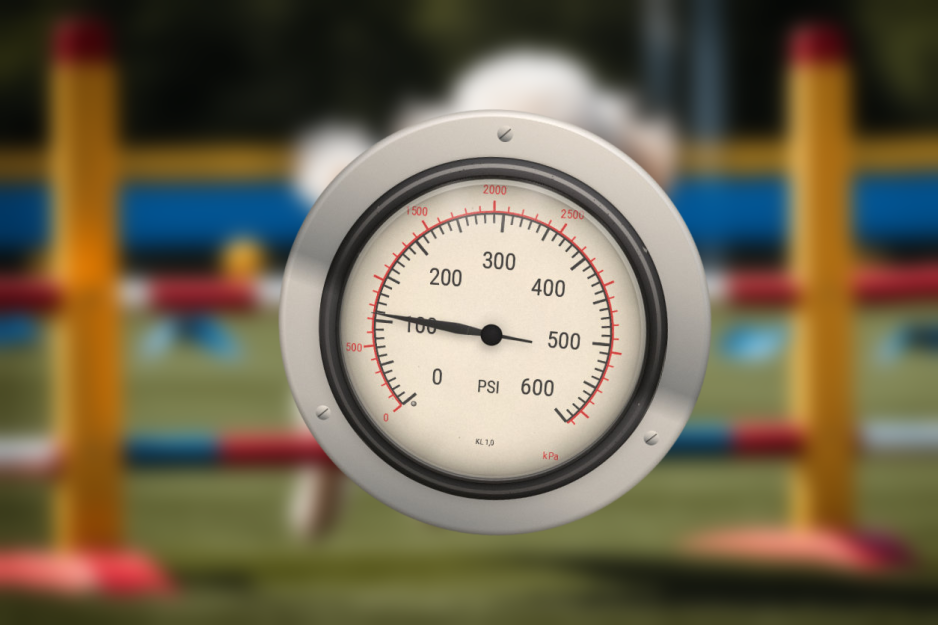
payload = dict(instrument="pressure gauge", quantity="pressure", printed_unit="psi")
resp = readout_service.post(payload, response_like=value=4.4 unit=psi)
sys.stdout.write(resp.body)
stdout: value=110 unit=psi
